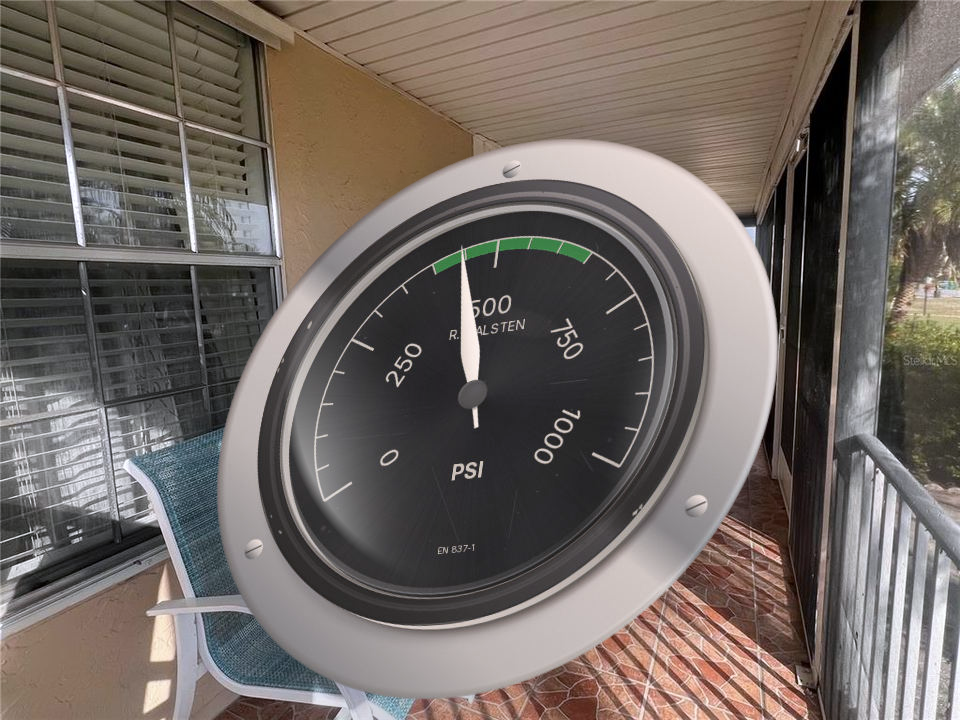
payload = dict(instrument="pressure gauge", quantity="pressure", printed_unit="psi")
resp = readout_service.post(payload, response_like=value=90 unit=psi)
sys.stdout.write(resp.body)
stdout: value=450 unit=psi
